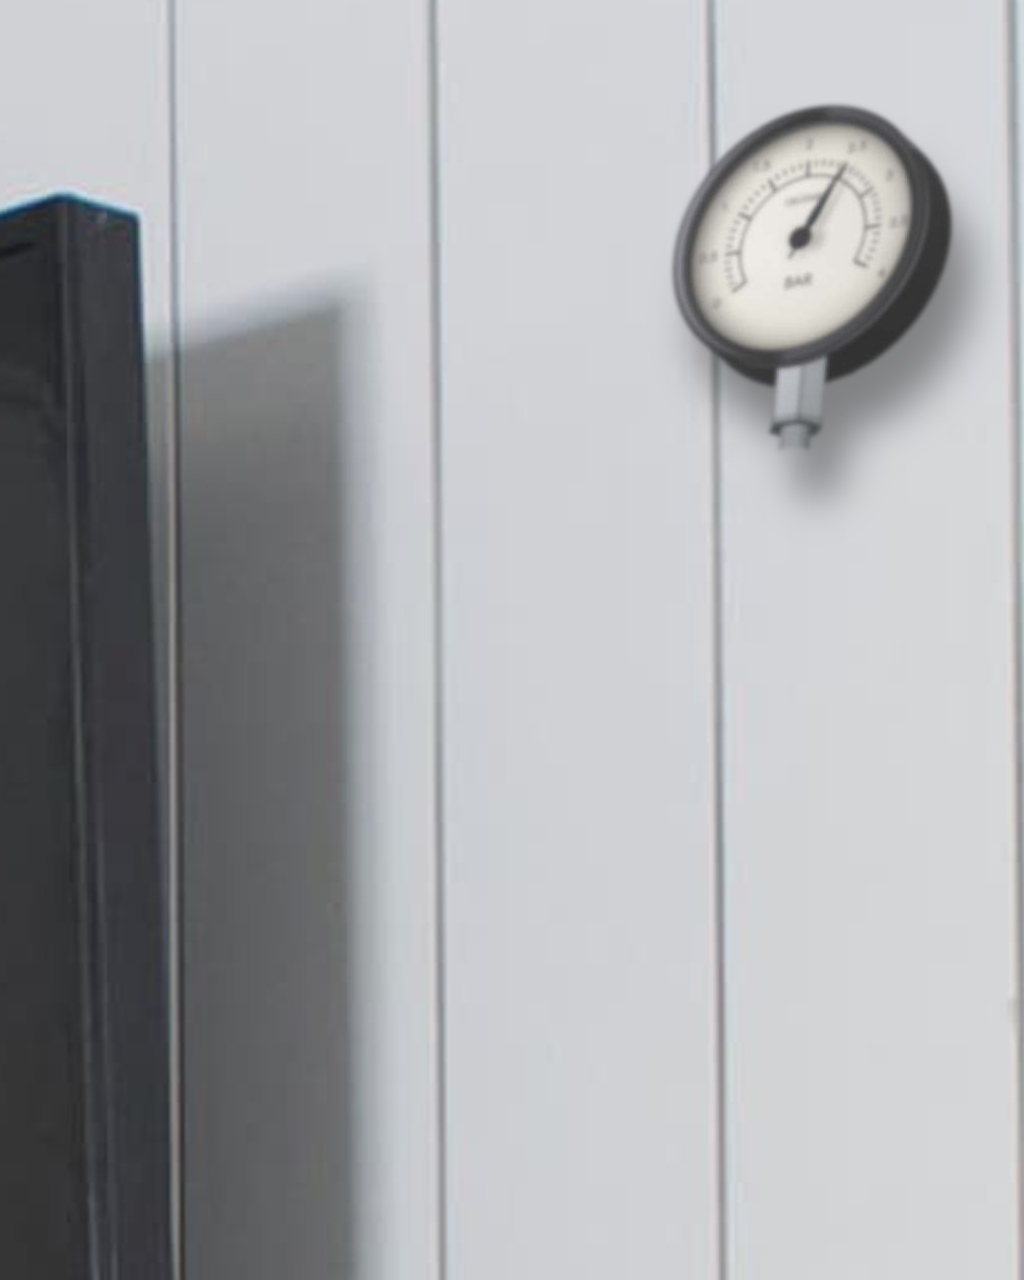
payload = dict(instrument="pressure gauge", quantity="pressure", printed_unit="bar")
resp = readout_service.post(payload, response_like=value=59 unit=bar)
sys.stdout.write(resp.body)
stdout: value=2.5 unit=bar
